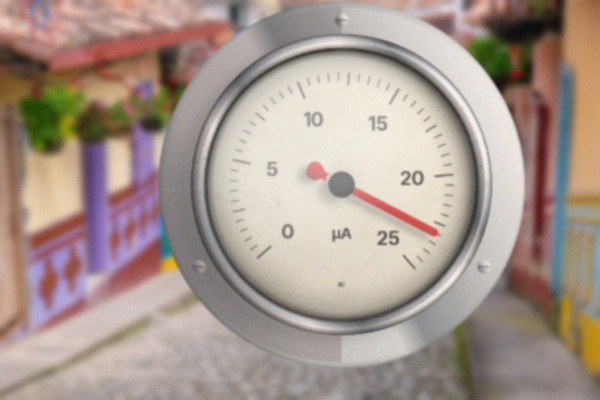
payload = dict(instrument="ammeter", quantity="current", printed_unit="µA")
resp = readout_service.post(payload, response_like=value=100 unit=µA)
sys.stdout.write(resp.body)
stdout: value=23 unit=µA
